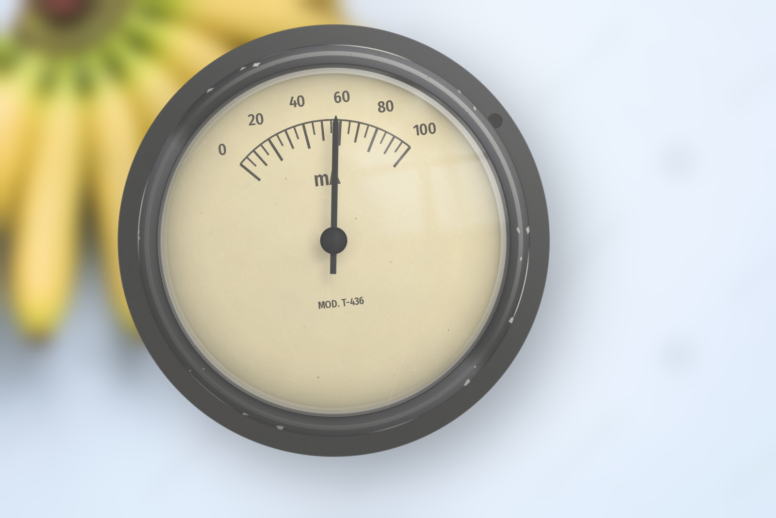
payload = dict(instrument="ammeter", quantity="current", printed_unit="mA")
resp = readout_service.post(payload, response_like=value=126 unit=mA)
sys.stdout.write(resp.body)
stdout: value=57.5 unit=mA
